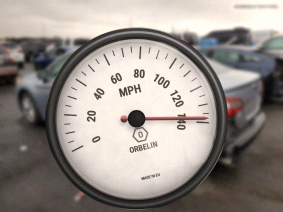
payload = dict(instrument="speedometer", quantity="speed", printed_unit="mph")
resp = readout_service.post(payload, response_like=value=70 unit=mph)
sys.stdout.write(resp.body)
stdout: value=137.5 unit=mph
